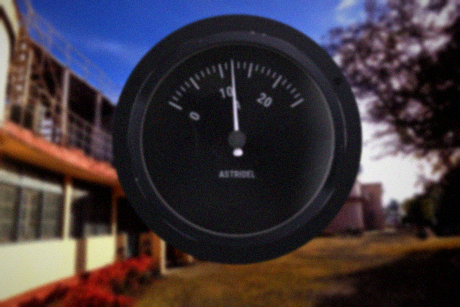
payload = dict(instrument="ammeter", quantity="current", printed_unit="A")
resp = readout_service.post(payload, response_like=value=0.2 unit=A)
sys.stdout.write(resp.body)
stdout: value=12 unit=A
